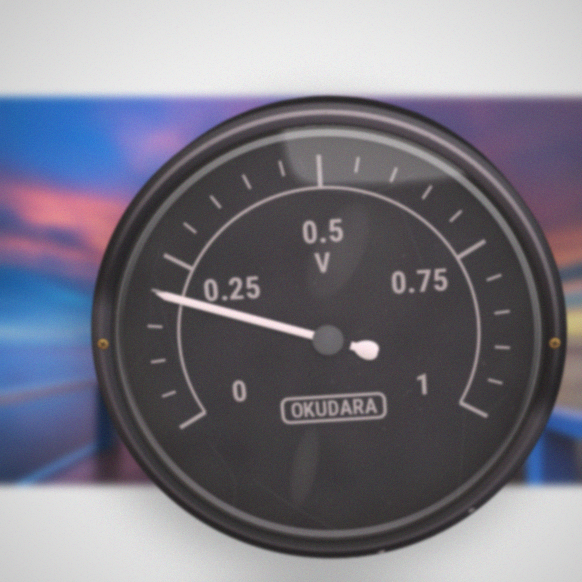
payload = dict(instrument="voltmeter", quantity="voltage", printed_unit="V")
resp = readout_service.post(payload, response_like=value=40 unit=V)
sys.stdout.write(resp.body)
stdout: value=0.2 unit=V
